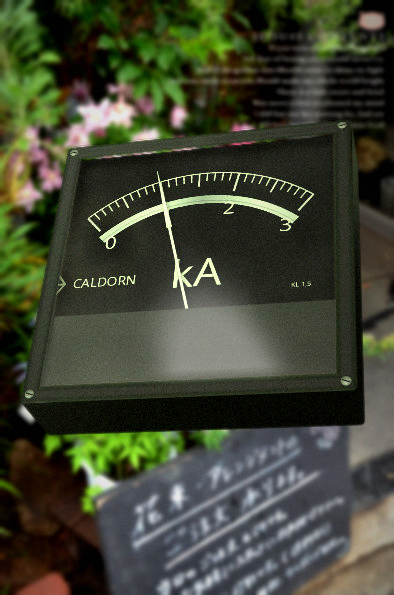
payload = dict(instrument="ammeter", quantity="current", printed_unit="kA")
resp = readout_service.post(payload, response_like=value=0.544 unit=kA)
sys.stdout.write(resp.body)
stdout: value=1 unit=kA
